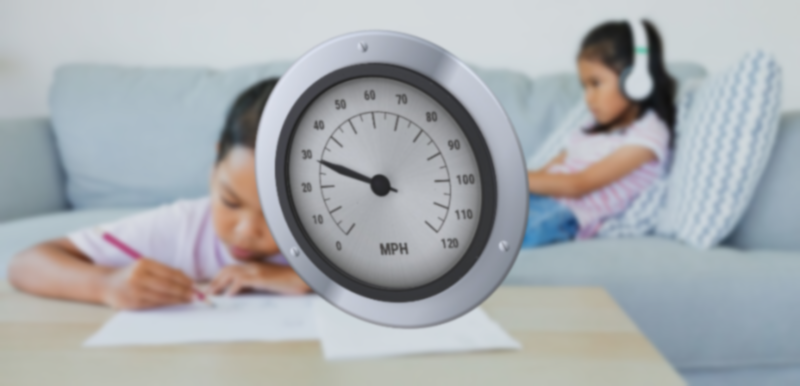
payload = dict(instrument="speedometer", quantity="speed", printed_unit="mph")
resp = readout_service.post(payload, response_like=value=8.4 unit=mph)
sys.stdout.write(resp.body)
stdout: value=30 unit=mph
